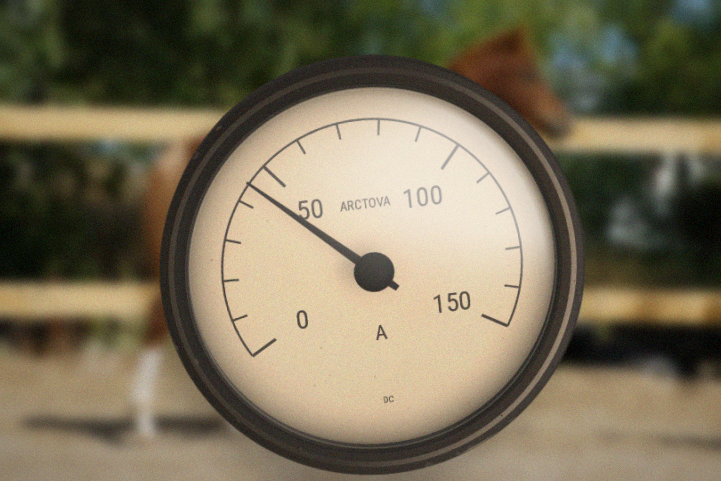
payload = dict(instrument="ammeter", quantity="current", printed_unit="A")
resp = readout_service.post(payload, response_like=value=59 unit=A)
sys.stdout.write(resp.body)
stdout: value=45 unit=A
